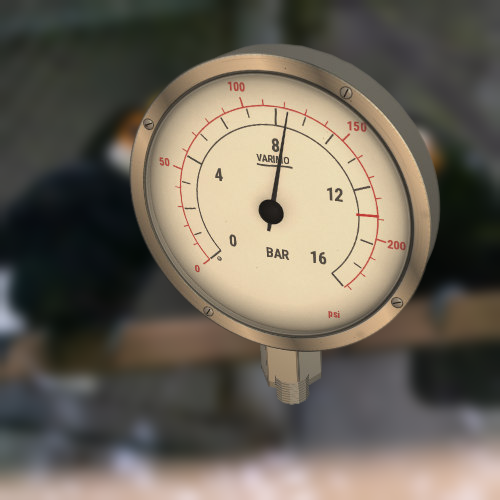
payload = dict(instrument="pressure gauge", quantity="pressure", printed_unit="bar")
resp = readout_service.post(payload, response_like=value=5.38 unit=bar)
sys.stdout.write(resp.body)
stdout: value=8.5 unit=bar
